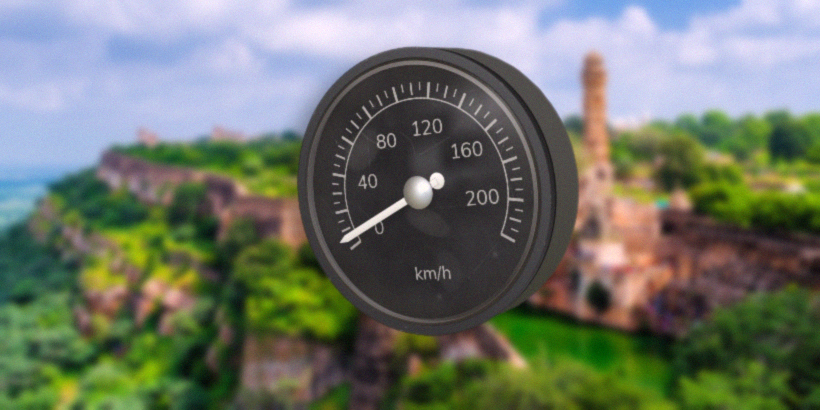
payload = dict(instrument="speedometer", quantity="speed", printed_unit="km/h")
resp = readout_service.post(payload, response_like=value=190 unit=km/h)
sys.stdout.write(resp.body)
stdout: value=5 unit=km/h
